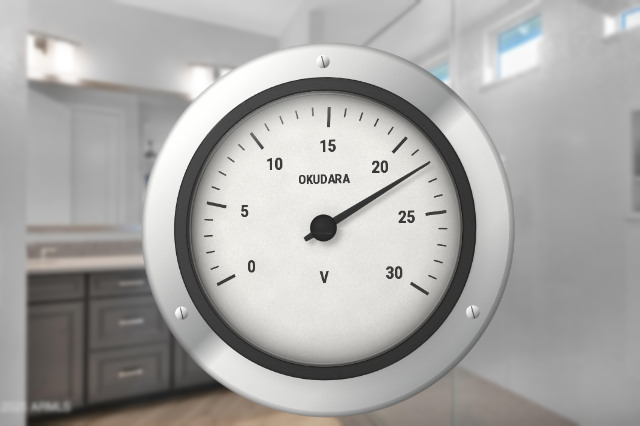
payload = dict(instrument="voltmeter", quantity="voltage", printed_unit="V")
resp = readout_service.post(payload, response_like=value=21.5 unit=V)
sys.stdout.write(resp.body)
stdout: value=22 unit=V
